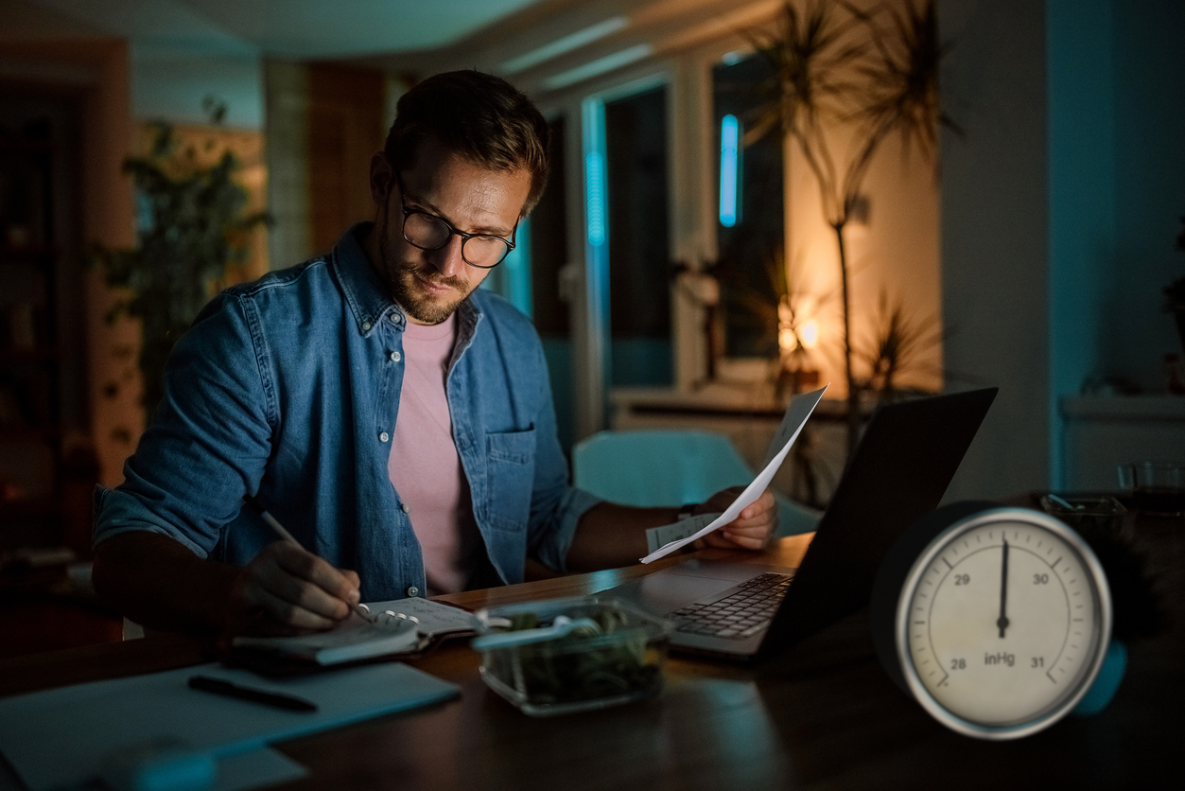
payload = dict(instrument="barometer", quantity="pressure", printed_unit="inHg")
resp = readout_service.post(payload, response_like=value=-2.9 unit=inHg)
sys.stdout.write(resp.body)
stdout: value=29.5 unit=inHg
